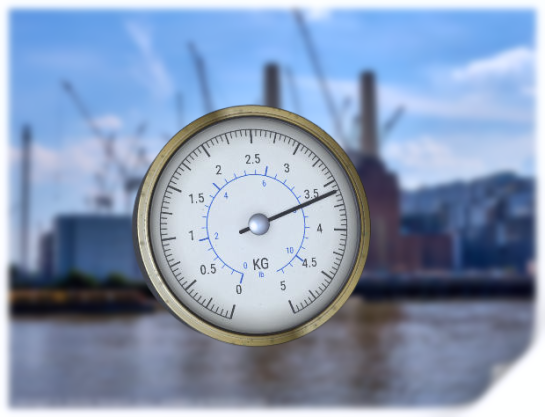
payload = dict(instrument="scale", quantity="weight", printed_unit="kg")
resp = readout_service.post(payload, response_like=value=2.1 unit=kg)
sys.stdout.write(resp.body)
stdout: value=3.6 unit=kg
